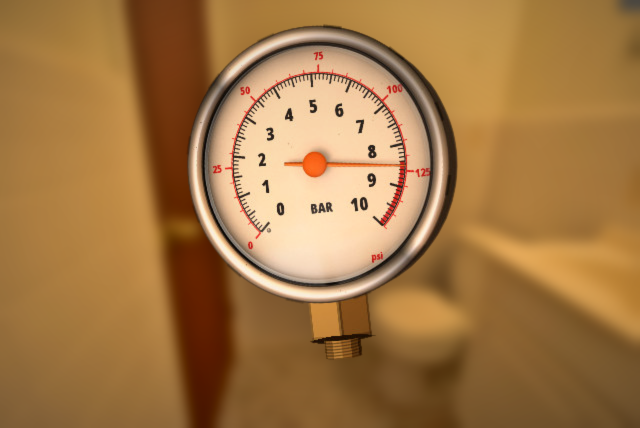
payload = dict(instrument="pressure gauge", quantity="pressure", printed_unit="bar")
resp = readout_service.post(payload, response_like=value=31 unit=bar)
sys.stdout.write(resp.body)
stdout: value=8.5 unit=bar
